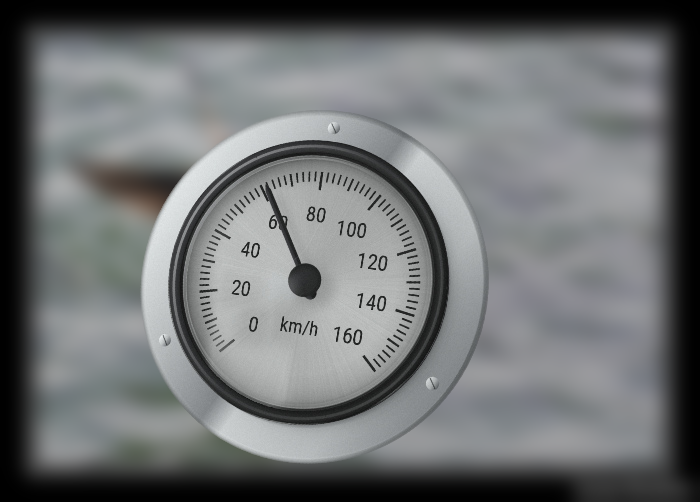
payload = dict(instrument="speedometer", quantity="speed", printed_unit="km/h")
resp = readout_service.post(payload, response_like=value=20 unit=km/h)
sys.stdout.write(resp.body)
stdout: value=62 unit=km/h
